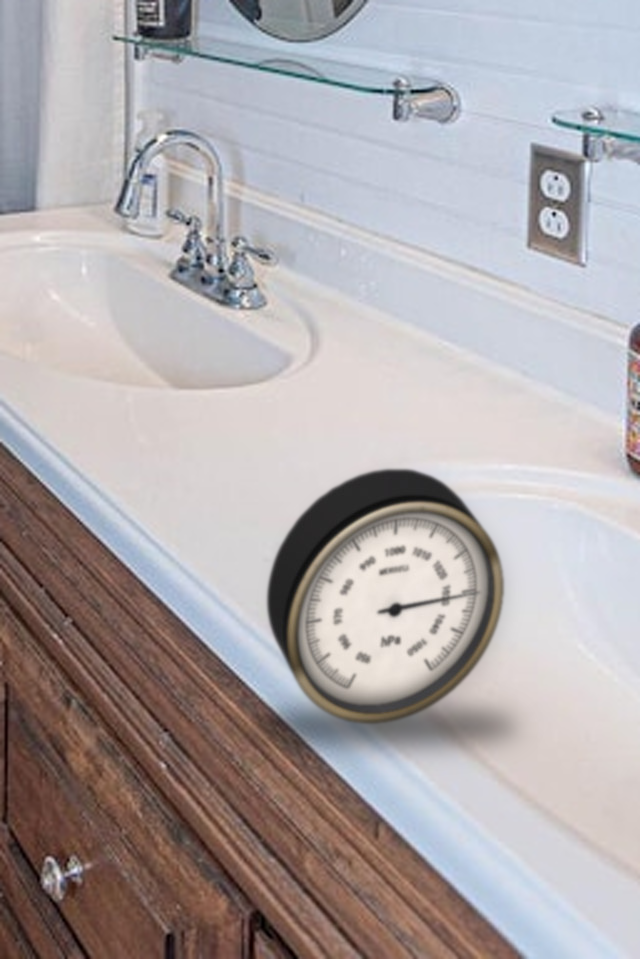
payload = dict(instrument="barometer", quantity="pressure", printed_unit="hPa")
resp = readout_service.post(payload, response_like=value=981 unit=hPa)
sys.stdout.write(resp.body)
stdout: value=1030 unit=hPa
